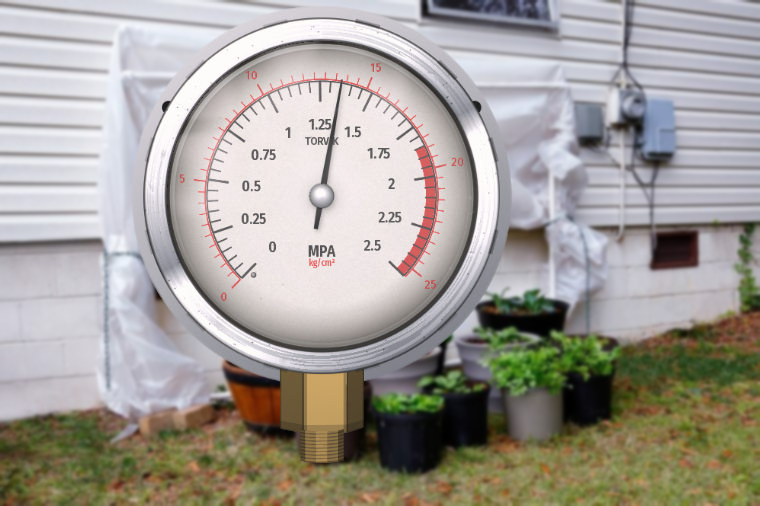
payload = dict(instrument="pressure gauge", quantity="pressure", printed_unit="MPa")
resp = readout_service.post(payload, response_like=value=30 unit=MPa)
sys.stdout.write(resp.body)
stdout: value=1.35 unit=MPa
